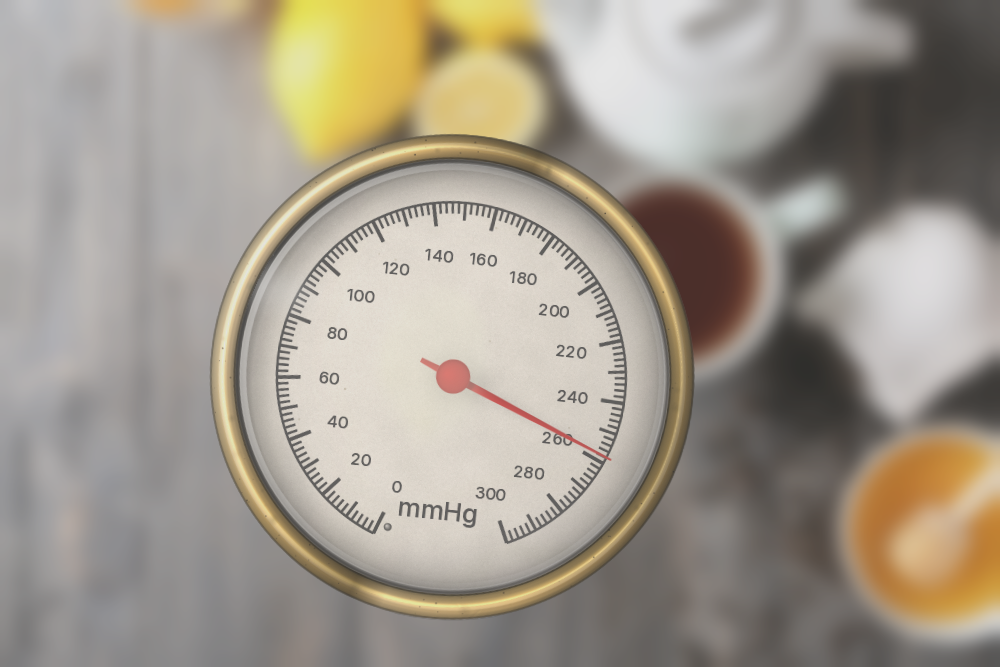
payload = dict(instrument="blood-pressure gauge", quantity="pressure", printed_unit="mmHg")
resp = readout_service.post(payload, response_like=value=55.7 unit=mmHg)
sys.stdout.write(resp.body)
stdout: value=258 unit=mmHg
